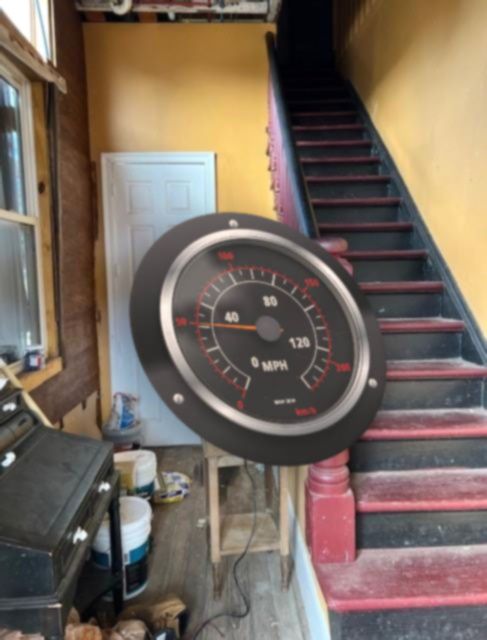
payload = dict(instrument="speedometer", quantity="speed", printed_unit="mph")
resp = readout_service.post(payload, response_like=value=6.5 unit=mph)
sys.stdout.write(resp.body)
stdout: value=30 unit=mph
